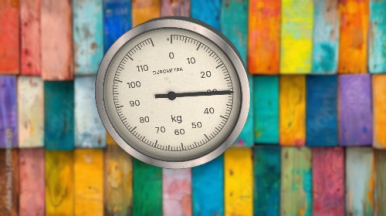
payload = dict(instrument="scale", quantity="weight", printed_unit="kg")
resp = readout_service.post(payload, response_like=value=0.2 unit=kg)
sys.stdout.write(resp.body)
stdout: value=30 unit=kg
